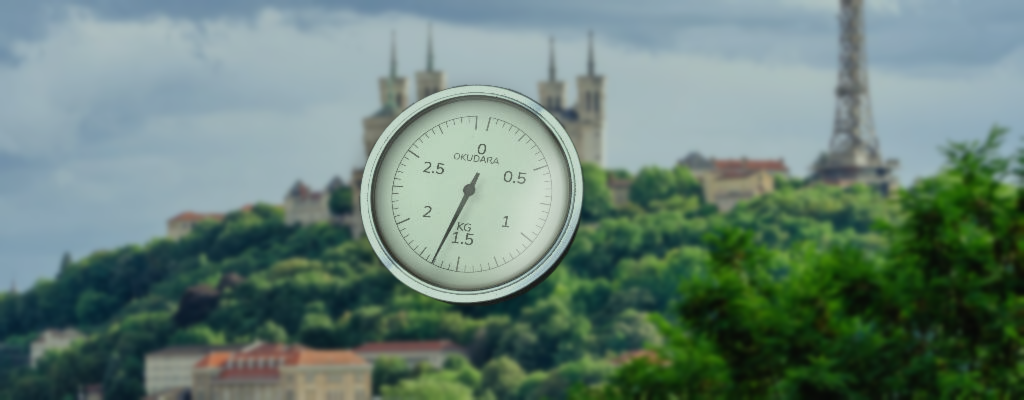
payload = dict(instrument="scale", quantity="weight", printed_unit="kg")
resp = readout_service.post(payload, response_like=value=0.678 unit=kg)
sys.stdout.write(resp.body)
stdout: value=1.65 unit=kg
